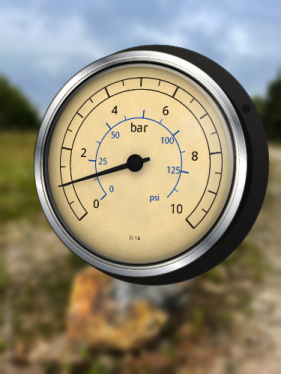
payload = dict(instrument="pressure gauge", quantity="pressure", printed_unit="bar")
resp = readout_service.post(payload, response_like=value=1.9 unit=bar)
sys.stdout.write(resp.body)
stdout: value=1 unit=bar
